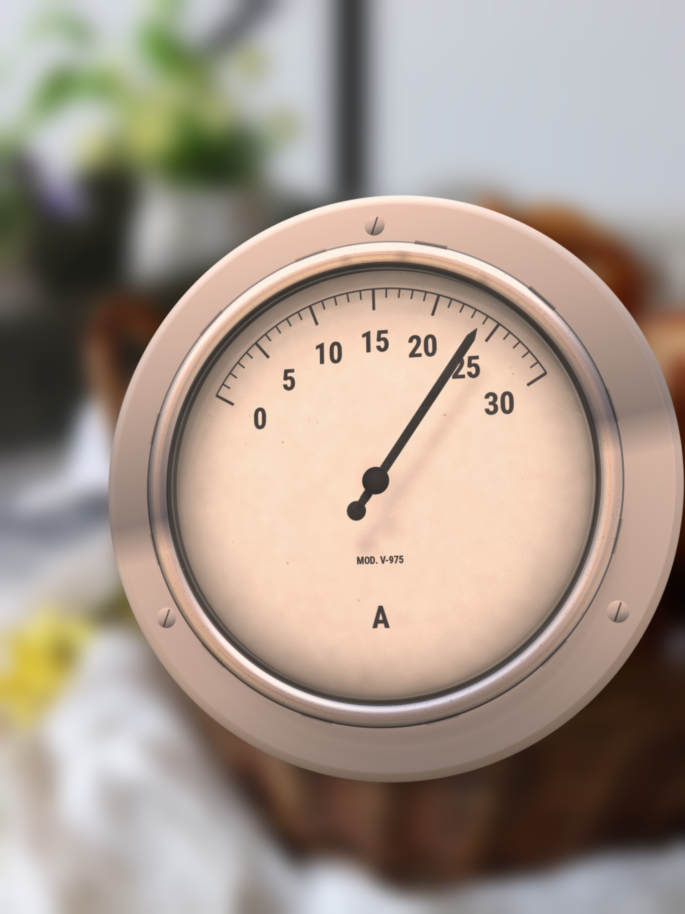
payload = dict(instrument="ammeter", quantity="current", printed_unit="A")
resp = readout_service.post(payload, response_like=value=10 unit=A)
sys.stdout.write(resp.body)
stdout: value=24 unit=A
